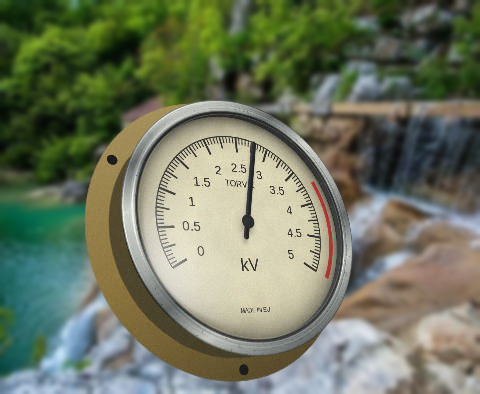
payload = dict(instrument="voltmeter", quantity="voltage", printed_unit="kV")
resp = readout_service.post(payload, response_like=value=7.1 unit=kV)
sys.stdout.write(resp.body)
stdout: value=2.75 unit=kV
